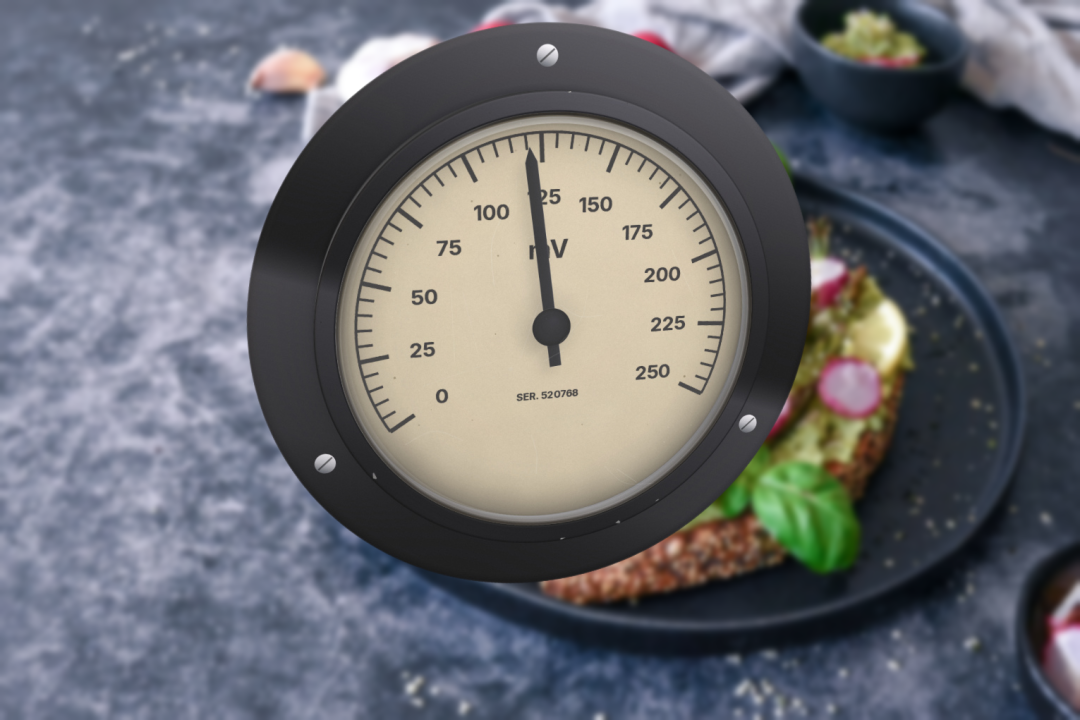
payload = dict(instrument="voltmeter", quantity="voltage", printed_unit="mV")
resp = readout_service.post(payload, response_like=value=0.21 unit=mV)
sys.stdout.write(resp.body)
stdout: value=120 unit=mV
